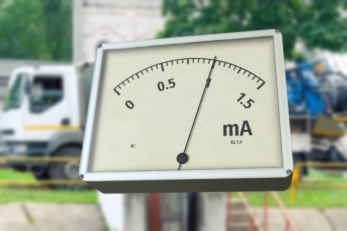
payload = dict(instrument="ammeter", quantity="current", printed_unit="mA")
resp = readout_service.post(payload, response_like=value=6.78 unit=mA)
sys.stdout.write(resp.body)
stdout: value=1 unit=mA
